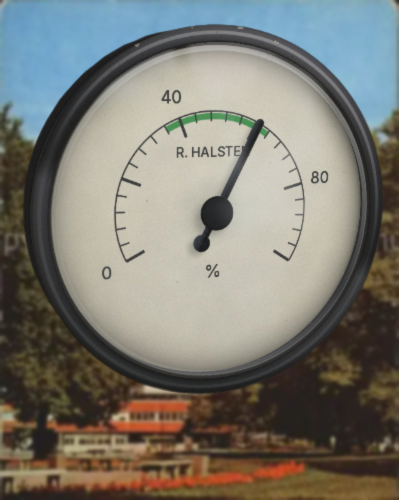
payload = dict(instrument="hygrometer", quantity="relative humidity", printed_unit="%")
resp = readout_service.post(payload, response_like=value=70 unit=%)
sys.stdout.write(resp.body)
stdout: value=60 unit=%
